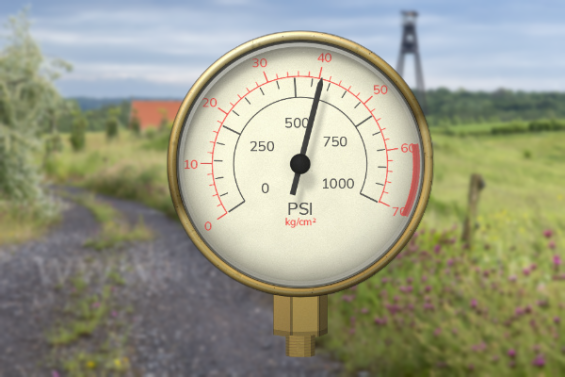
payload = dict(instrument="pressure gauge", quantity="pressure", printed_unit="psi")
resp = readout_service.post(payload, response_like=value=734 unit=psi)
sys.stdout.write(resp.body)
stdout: value=575 unit=psi
